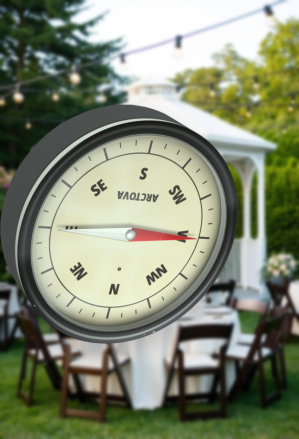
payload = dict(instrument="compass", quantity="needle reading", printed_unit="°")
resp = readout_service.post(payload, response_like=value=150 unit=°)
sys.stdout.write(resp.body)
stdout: value=270 unit=°
